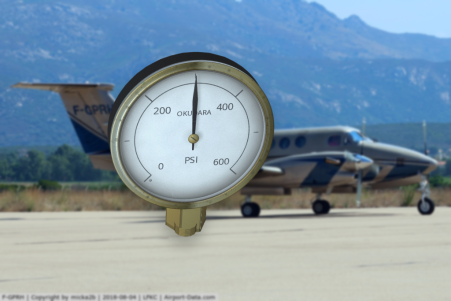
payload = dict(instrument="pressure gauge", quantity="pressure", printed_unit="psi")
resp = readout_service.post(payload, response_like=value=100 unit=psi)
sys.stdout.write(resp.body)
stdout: value=300 unit=psi
